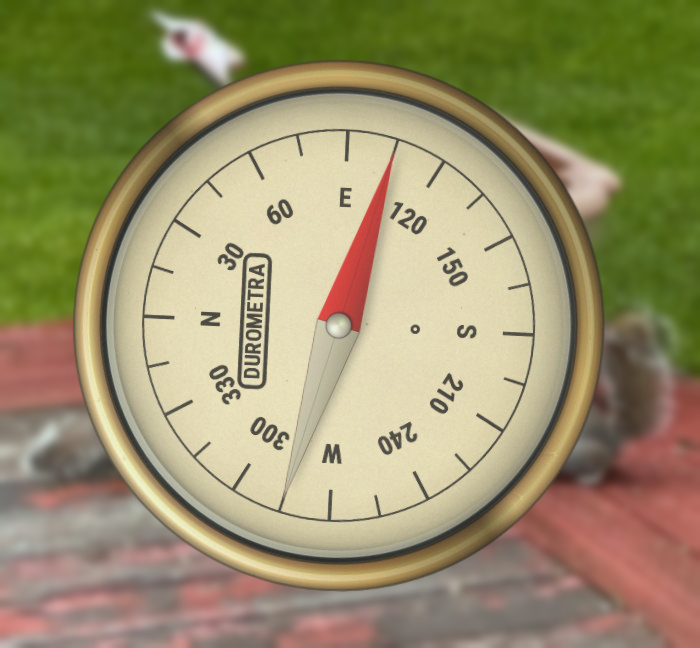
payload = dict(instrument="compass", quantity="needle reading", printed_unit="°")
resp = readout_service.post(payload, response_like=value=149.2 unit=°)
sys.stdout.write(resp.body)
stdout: value=105 unit=°
